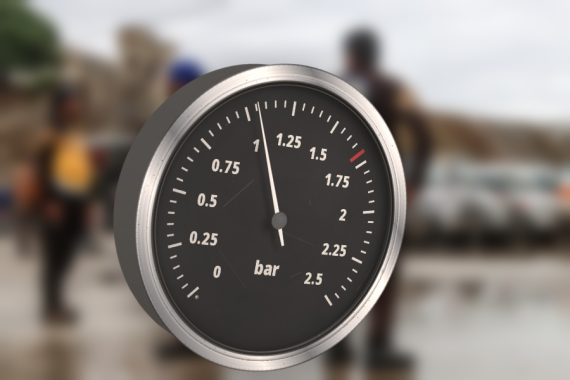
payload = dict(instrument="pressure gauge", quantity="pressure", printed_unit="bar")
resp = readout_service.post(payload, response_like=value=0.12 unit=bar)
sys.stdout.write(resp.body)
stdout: value=1.05 unit=bar
